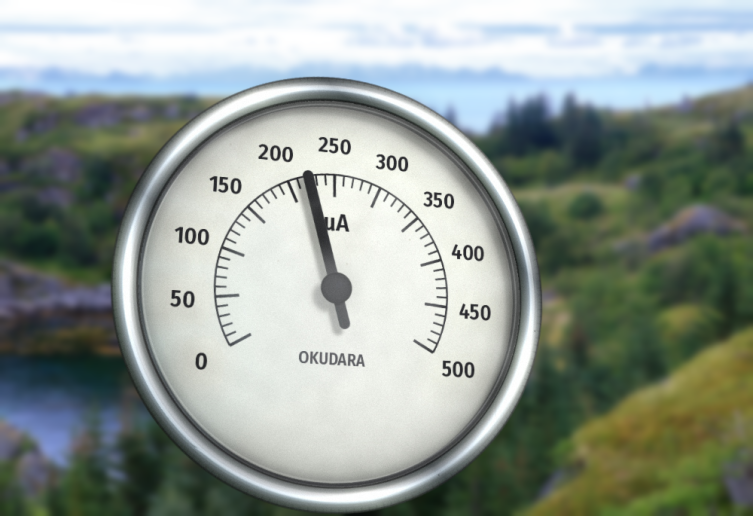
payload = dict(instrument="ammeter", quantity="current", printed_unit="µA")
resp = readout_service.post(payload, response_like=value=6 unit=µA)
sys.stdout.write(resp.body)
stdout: value=220 unit=µA
